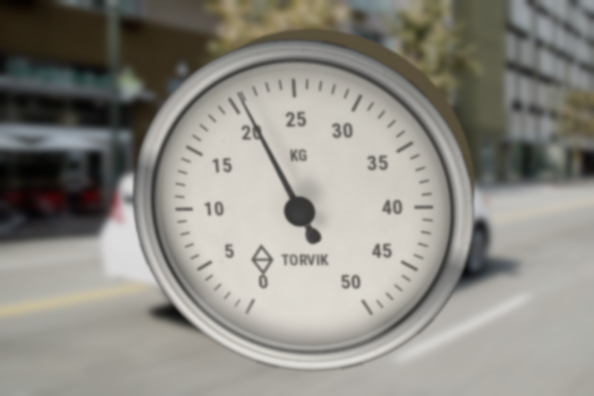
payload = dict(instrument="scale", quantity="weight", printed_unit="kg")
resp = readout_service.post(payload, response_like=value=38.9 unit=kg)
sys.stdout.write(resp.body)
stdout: value=21 unit=kg
